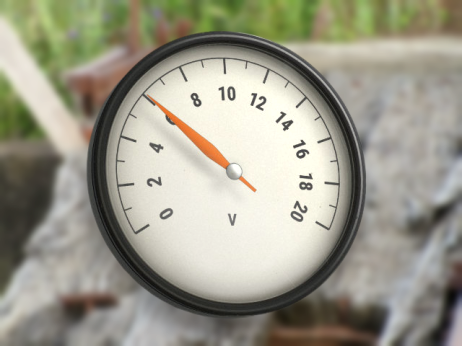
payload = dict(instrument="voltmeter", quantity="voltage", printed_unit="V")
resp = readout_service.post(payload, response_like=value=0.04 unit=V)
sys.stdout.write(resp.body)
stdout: value=6 unit=V
